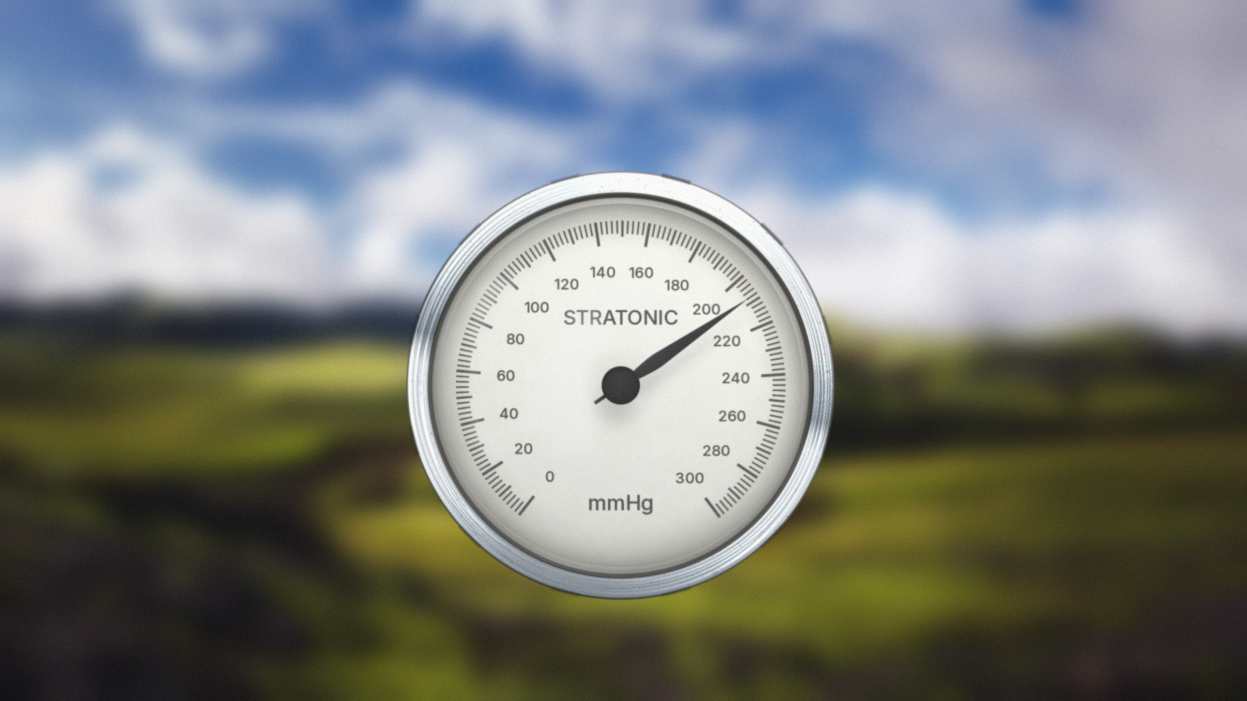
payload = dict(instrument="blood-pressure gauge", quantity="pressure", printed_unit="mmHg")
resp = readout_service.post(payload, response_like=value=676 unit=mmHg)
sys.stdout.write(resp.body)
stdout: value=208 unit=mmHg
